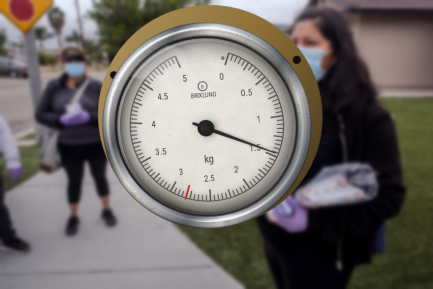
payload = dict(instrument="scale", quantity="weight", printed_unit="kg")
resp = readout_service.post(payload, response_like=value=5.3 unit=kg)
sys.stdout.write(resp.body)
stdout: value=1.45 unit=kg
